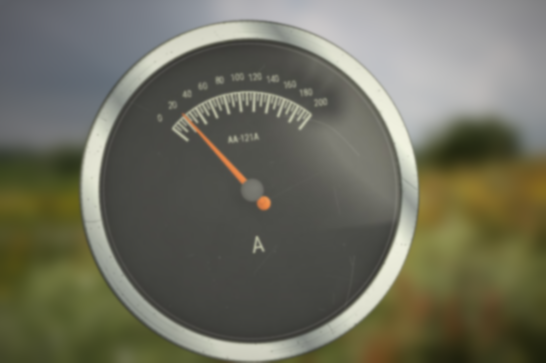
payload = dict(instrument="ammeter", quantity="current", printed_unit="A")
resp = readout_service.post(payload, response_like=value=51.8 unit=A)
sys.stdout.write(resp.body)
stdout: value=20 unit=A
